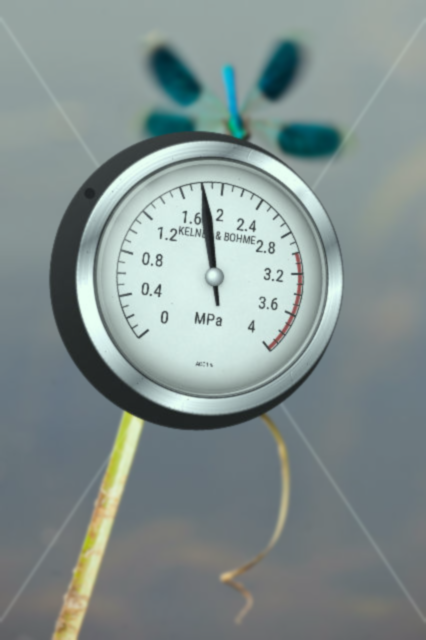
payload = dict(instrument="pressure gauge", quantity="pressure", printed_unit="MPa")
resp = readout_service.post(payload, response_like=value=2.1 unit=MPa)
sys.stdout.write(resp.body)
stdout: value=1.8 unit=MPa
